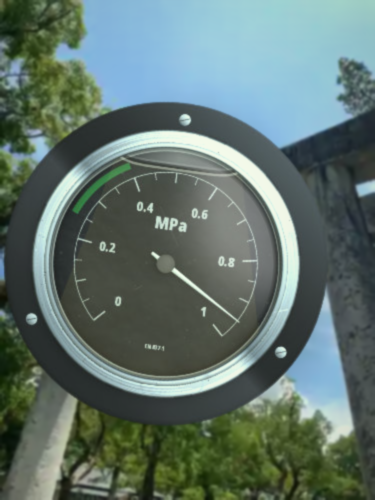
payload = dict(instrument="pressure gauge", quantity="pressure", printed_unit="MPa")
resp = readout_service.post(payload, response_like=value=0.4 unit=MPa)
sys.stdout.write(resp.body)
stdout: value=0.95 unit=MPa
